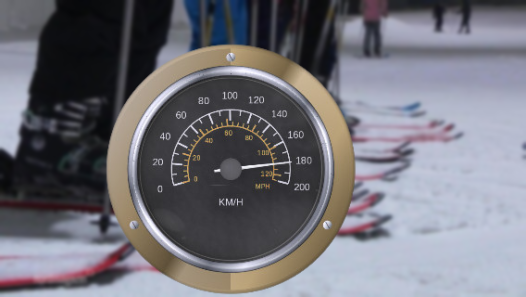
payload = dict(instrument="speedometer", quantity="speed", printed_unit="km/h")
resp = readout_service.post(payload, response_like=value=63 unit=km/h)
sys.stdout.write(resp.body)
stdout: value=180 unit=km/h
